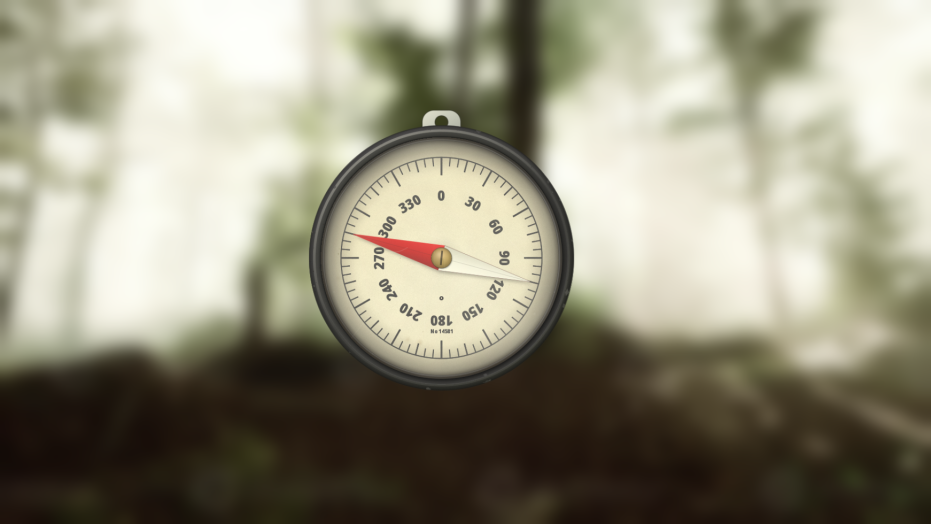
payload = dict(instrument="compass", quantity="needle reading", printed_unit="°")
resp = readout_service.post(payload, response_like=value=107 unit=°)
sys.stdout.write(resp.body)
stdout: value=285 unit=°
